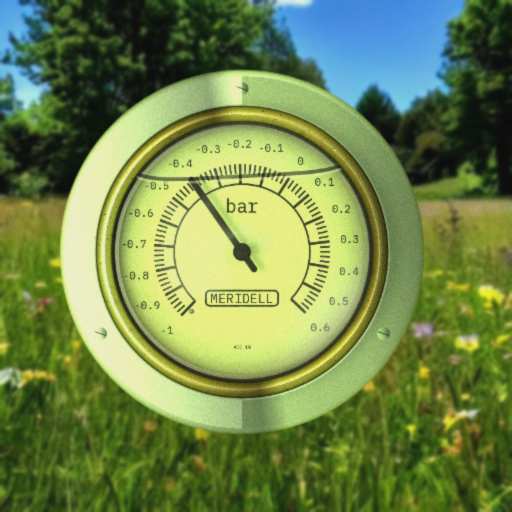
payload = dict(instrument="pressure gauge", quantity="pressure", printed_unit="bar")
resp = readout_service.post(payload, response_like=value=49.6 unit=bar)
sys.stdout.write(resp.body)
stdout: value=-0.4 unit=bar
